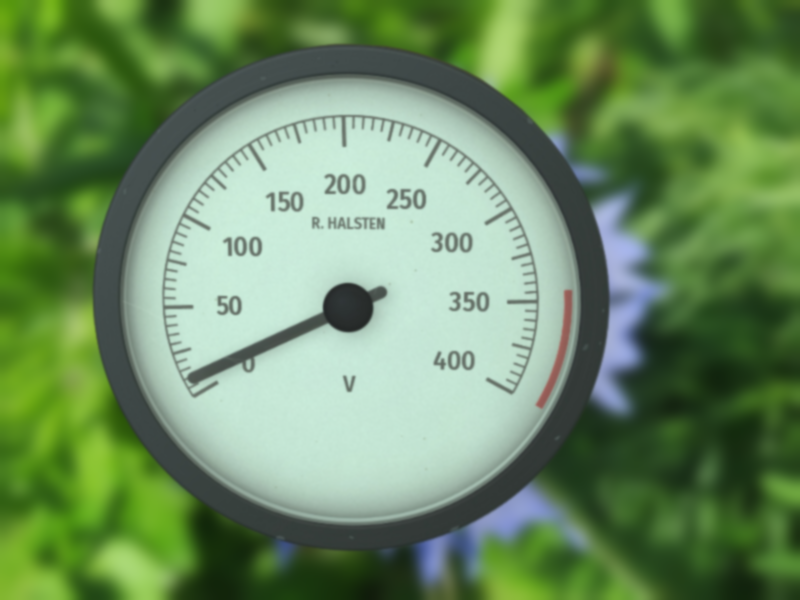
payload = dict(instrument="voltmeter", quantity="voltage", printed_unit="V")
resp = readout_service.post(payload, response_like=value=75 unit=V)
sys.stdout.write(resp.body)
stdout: value=10 unit=V
